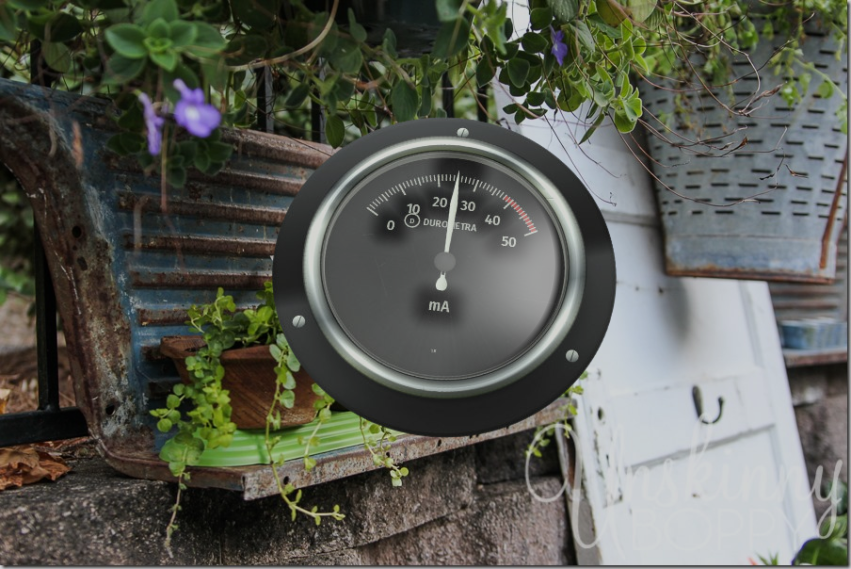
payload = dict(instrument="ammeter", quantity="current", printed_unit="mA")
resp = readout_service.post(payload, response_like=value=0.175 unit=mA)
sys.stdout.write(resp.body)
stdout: value=25 unit=mA
